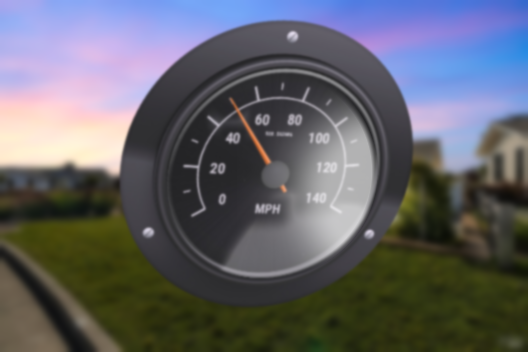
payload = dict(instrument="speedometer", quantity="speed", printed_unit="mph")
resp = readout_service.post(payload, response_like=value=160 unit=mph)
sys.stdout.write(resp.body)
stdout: value=50 unit=mph
